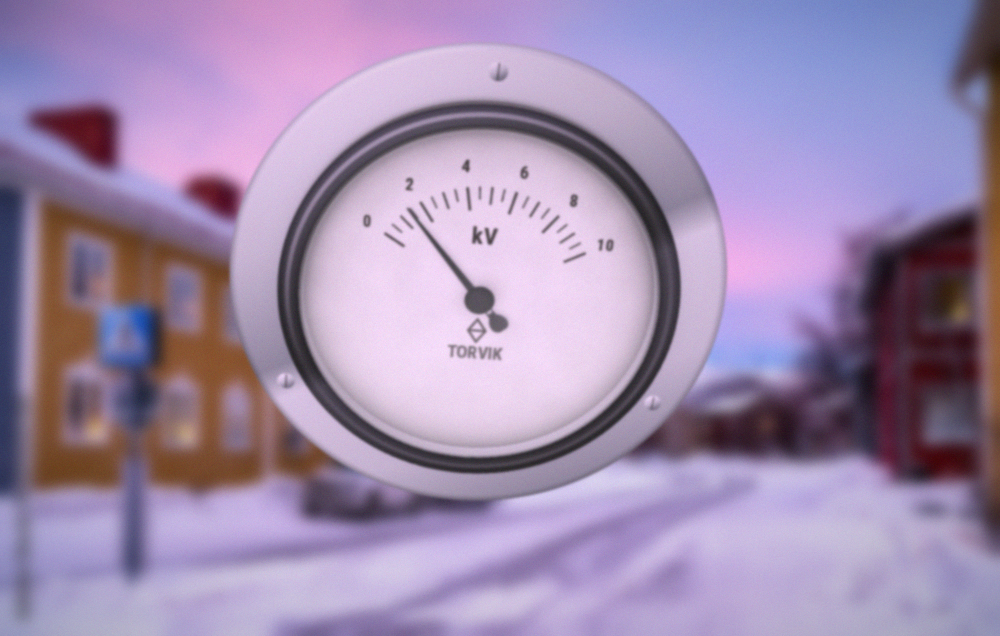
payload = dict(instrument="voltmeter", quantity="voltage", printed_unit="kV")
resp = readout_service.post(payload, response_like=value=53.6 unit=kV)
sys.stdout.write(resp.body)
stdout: value=1.5 unit=kV
